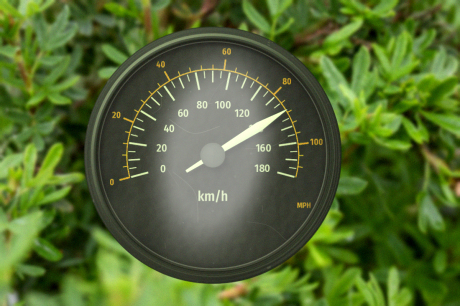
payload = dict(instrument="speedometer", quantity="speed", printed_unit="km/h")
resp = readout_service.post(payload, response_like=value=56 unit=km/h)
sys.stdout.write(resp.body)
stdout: value=140 unit=km/h
